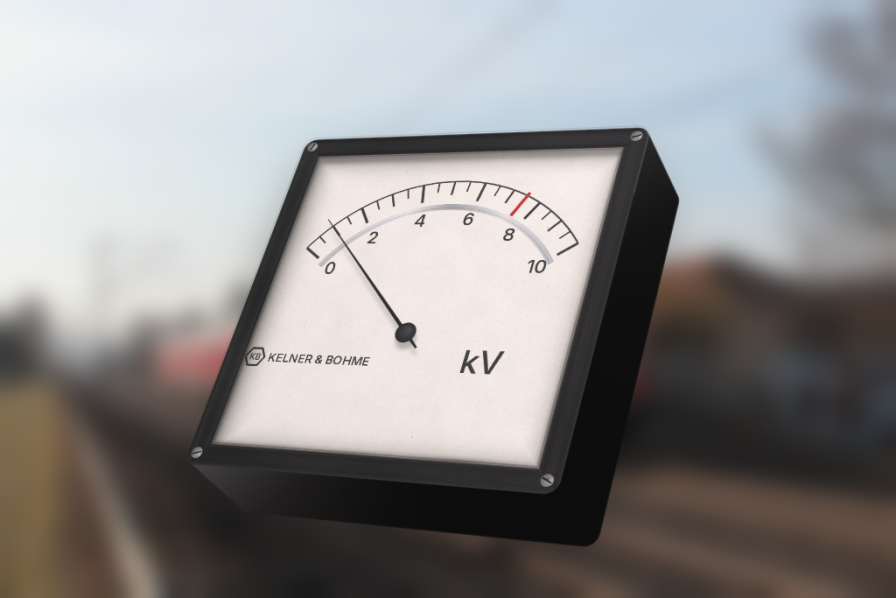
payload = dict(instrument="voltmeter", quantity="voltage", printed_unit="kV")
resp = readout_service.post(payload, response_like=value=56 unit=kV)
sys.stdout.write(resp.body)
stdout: value=1 unit=kV
